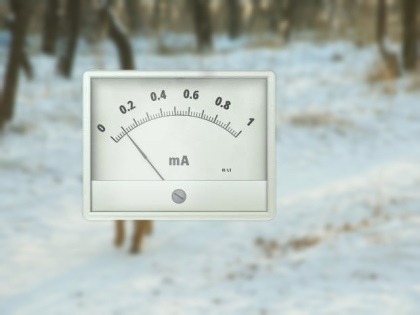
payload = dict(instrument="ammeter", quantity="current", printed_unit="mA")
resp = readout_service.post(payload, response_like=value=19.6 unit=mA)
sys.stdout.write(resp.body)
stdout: value=0.1 unit=mA
